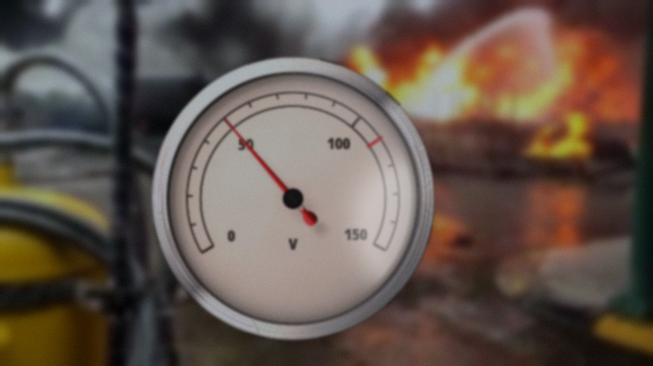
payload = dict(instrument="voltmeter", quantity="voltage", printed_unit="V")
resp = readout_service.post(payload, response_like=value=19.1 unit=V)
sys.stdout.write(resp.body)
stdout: value=50 unit=V
